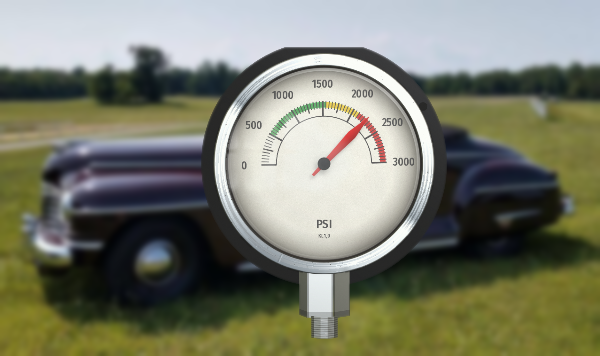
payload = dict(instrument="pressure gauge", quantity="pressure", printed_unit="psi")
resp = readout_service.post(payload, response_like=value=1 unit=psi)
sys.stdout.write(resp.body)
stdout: value=2250 unit=psi
